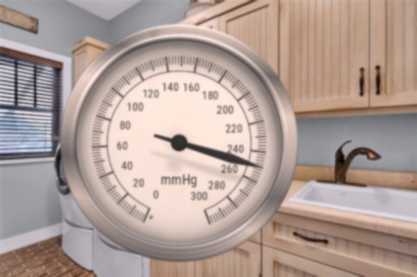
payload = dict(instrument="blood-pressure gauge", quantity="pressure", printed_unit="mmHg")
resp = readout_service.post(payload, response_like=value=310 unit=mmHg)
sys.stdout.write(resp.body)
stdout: value=250 unit=mmHg
